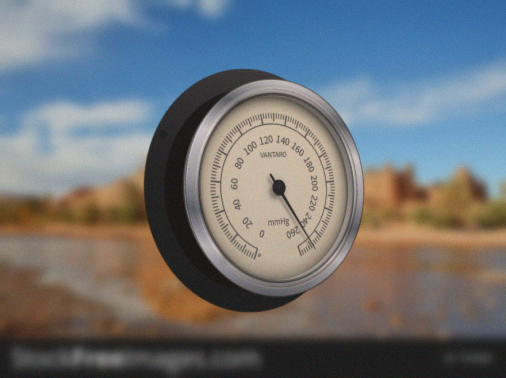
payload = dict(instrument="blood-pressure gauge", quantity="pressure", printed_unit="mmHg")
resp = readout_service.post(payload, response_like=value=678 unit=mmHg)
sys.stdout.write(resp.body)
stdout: value=250 unit=mmHg
